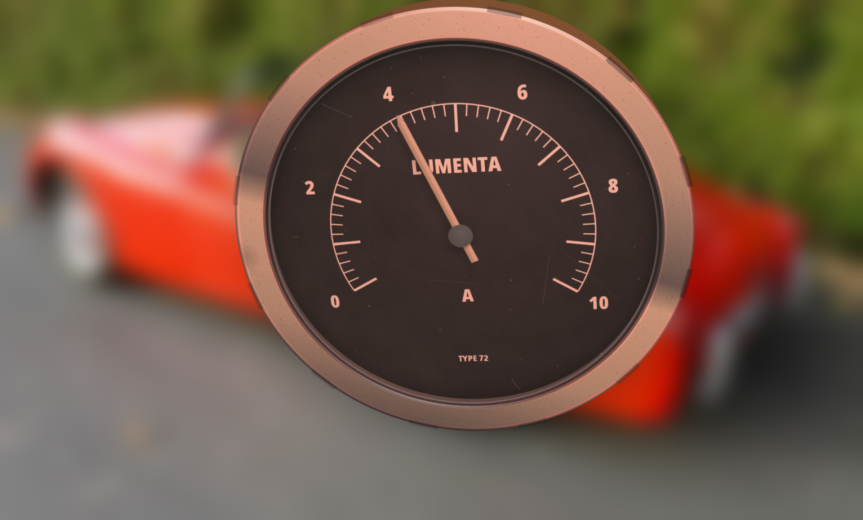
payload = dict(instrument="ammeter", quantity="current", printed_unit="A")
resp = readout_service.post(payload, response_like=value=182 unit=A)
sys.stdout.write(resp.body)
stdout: value=4 unit=A
